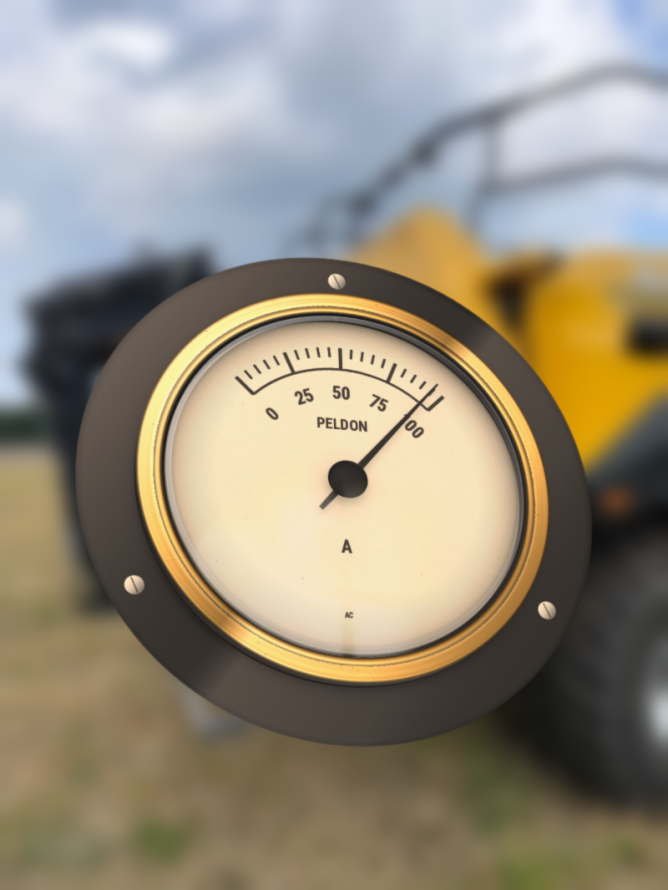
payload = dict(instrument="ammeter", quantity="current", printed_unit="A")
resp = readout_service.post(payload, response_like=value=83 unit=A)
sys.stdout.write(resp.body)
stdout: value=95 unit=A
